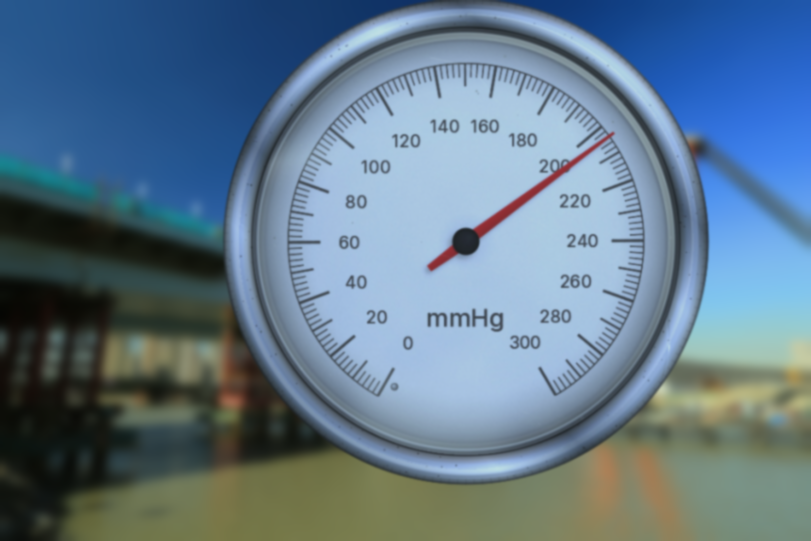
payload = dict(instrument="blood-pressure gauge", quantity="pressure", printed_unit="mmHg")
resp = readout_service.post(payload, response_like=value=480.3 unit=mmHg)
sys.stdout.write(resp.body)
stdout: value=204 unit=mmHg
